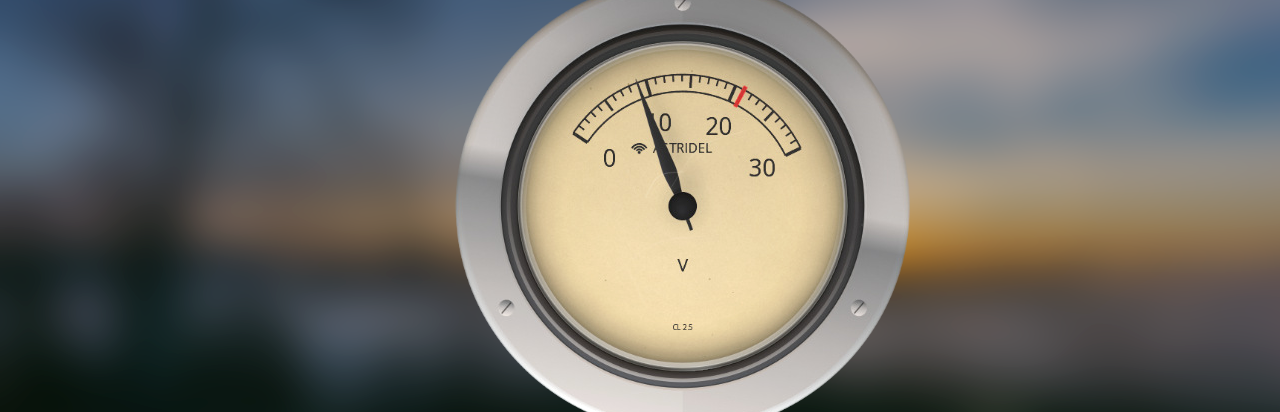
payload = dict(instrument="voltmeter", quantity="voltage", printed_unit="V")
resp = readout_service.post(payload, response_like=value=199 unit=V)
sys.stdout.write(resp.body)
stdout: value=9 unit=V
